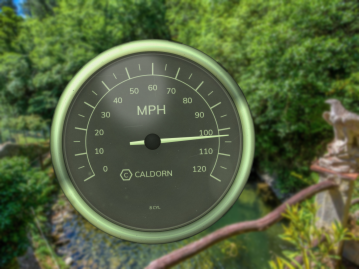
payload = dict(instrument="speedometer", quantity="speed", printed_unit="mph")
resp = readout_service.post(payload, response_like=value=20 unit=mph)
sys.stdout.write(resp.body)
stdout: value=102.5 unit=mph
